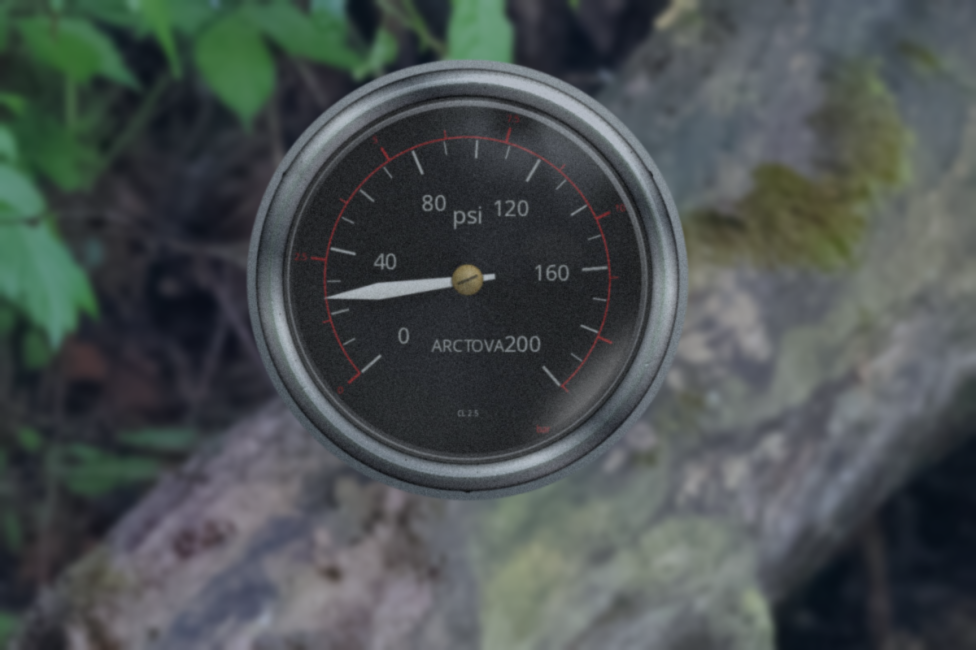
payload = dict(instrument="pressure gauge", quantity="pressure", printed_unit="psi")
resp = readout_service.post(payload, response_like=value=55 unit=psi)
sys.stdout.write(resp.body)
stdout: value=25 unit=psi
